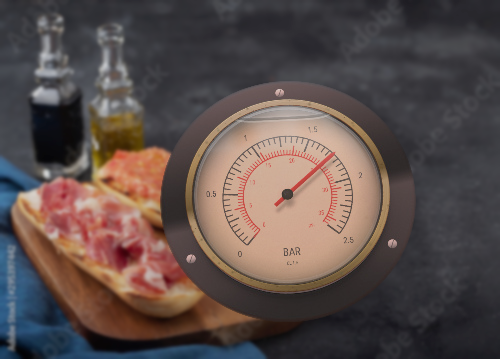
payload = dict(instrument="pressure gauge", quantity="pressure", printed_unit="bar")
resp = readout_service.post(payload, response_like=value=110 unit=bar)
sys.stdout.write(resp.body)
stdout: value=1.75 unit=bar
